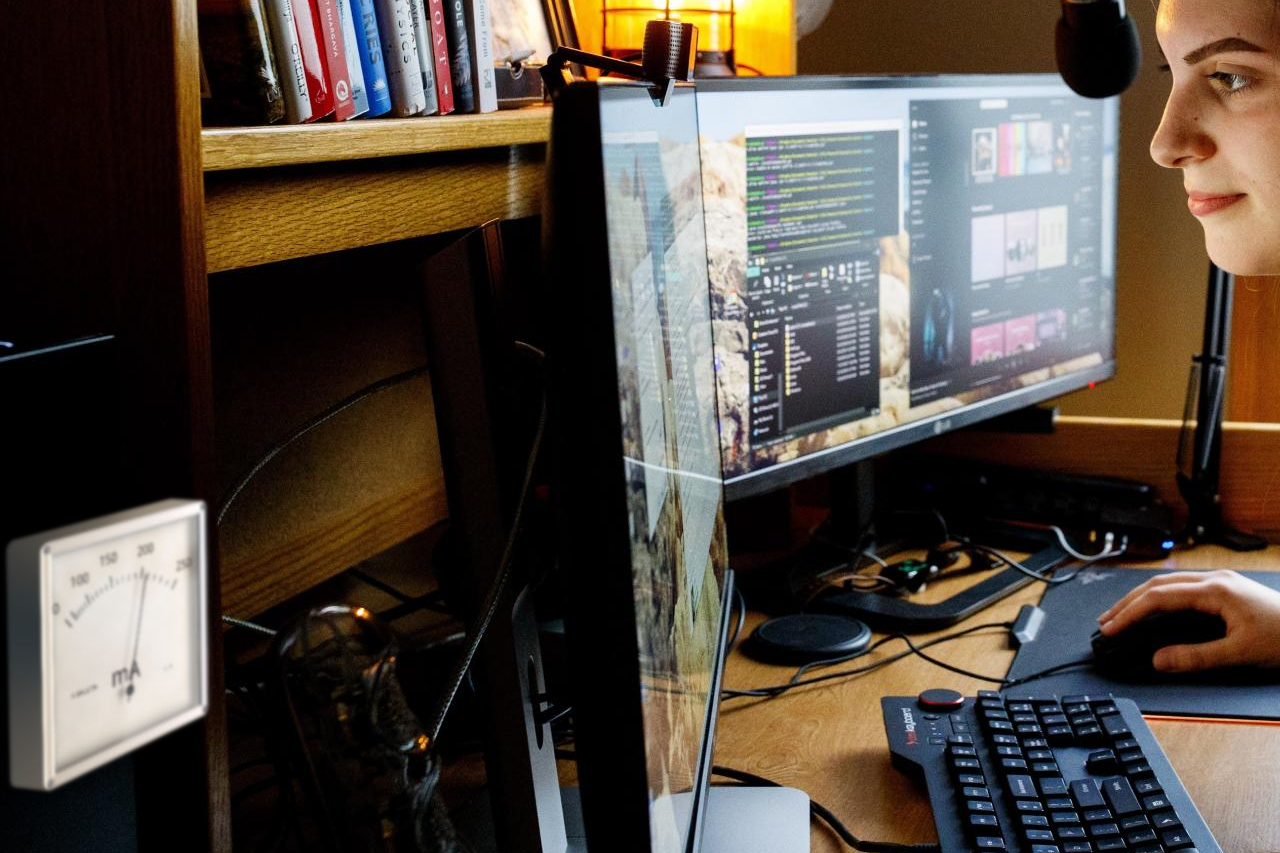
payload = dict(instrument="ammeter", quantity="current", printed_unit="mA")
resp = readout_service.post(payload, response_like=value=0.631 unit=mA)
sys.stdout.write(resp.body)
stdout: value=200 unit=mA
